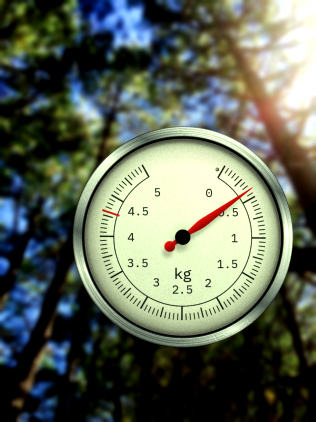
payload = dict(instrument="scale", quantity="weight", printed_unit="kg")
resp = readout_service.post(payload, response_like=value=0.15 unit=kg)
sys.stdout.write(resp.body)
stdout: value=0.4 unit=kg
